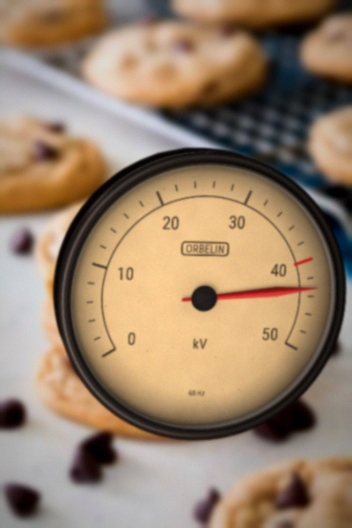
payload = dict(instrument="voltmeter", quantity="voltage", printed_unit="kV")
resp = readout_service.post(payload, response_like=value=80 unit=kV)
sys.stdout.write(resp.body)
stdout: value=43 unit=kV
